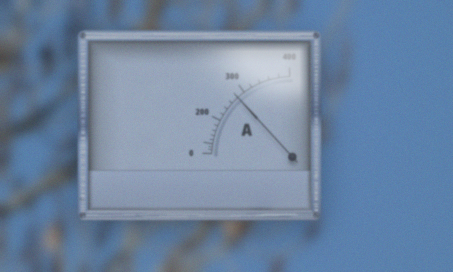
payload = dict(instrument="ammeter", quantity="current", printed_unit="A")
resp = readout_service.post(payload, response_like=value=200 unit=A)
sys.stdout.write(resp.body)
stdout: value=280 unit=A
